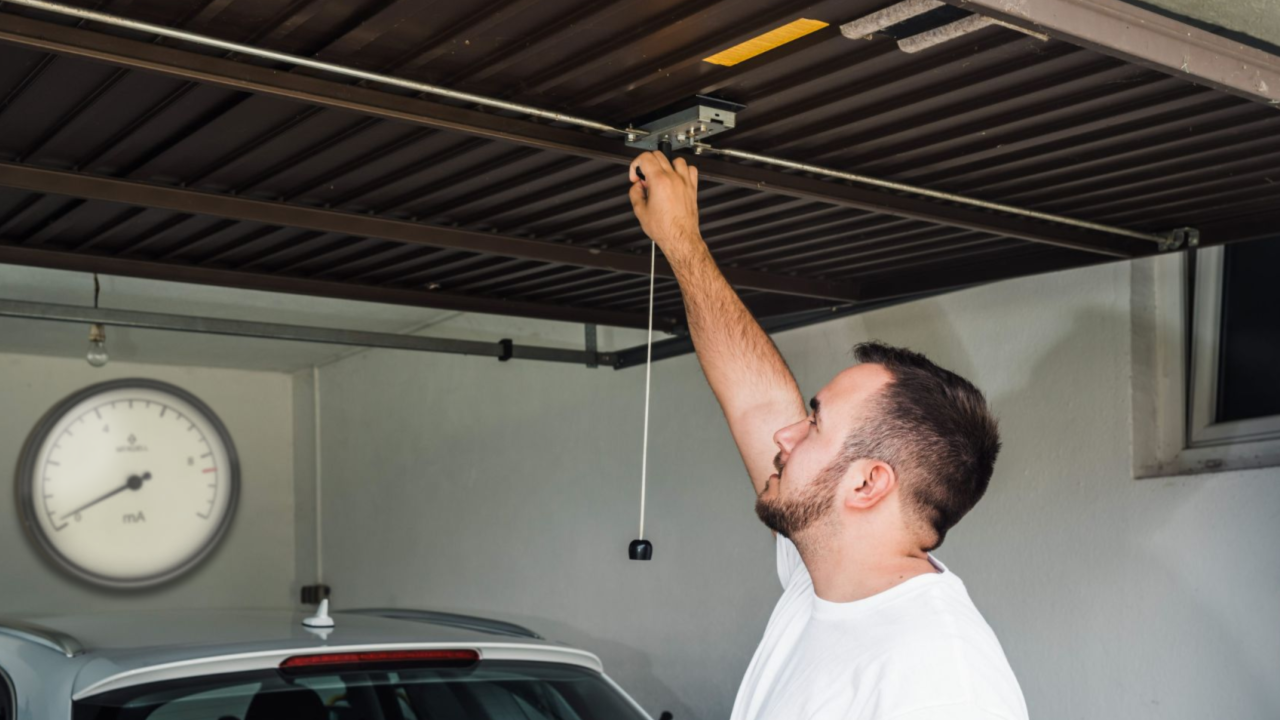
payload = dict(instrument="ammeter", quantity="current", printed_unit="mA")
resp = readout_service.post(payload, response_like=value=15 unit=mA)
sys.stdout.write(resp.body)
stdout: value=0.25 unit=mA
